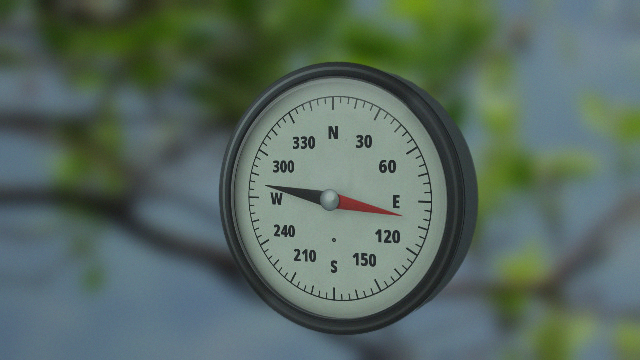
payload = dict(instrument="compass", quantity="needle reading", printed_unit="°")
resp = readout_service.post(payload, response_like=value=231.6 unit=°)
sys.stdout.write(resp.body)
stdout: value=100 unit=°
